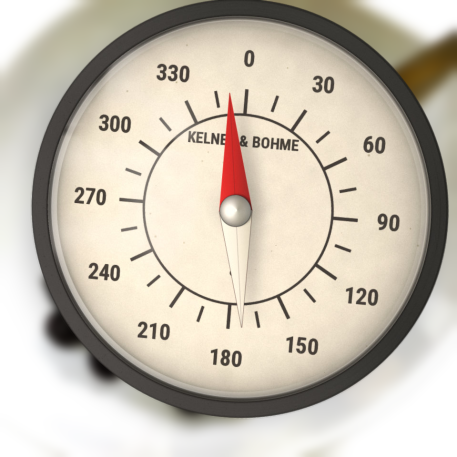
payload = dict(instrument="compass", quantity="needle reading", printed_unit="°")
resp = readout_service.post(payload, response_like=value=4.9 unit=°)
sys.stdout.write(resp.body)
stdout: value=352.5 unit=°
